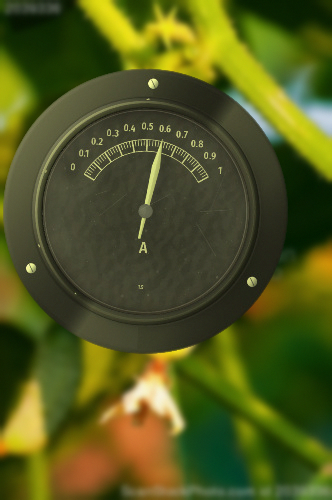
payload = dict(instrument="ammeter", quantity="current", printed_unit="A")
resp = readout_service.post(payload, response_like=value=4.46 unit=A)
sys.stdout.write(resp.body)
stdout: value=0.6 unit=A
